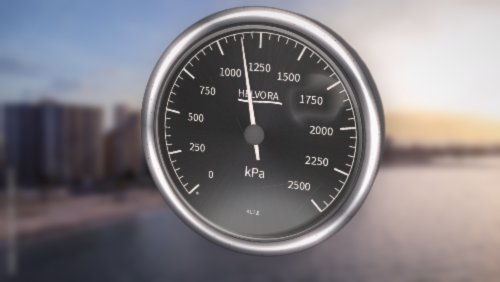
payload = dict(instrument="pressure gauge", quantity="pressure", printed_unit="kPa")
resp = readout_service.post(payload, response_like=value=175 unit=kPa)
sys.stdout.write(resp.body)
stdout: value=1150 unit=kPa
